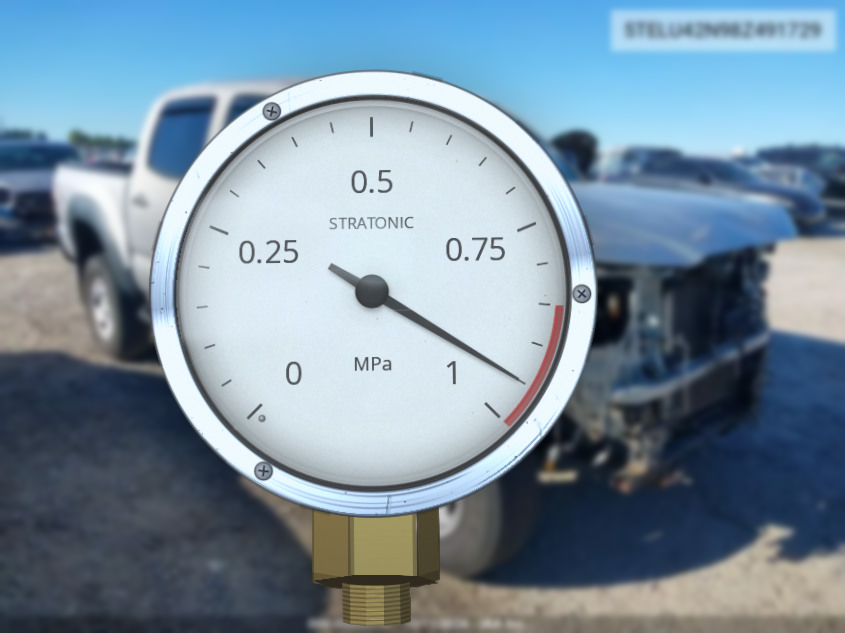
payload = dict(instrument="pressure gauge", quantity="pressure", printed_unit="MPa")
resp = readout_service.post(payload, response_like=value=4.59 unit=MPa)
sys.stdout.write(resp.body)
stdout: value=0.95 unit=MPa
